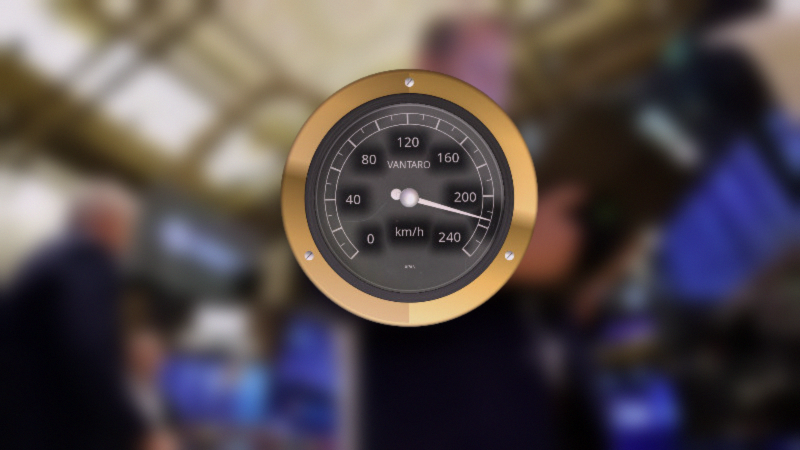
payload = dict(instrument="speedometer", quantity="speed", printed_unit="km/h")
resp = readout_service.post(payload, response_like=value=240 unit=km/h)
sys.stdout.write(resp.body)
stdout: value=215 unit=km/h
